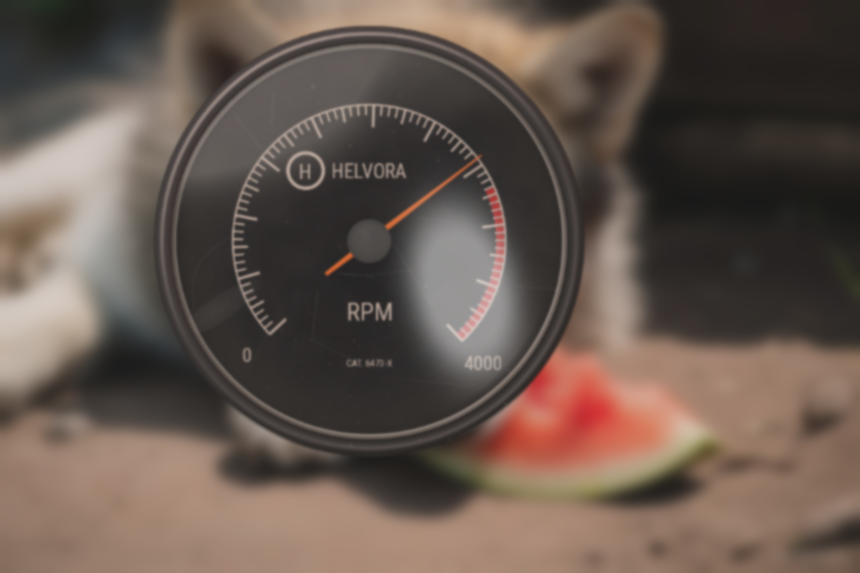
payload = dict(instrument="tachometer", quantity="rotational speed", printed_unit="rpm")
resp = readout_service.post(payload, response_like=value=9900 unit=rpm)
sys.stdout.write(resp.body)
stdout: value=2750 unit=rpm
